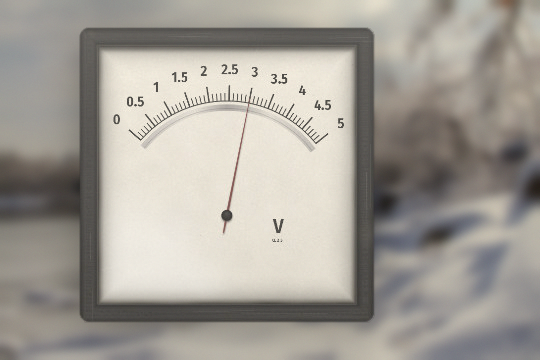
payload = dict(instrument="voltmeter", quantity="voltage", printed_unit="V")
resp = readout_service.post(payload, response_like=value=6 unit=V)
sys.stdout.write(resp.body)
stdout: value=3 unit=V
